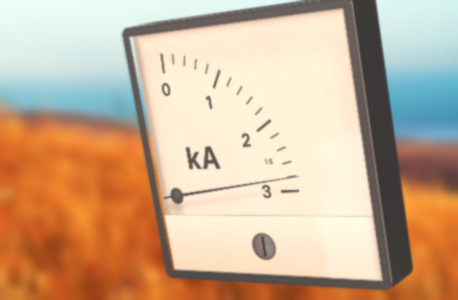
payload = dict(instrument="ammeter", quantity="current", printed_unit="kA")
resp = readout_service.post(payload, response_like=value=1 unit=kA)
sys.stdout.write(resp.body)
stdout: value=2.8 unit=kA
